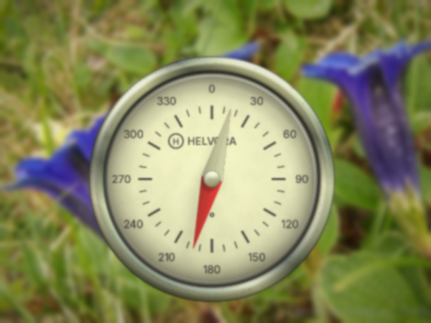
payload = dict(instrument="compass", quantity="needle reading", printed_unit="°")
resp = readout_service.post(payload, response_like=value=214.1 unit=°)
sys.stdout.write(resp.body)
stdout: value=195 unit=°
